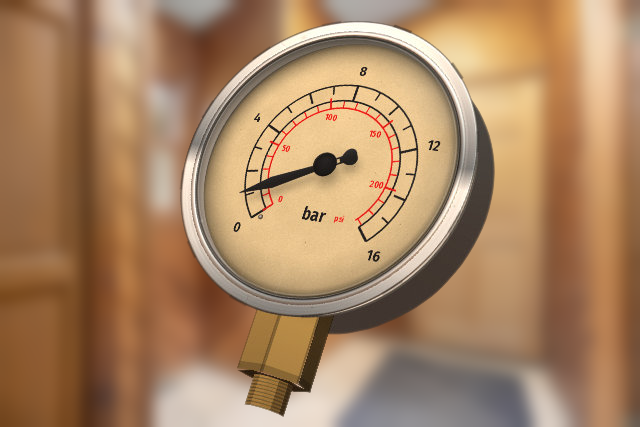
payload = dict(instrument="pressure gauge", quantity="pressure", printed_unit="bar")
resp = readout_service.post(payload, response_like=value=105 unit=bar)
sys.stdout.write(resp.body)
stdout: value=1 unit=bar
